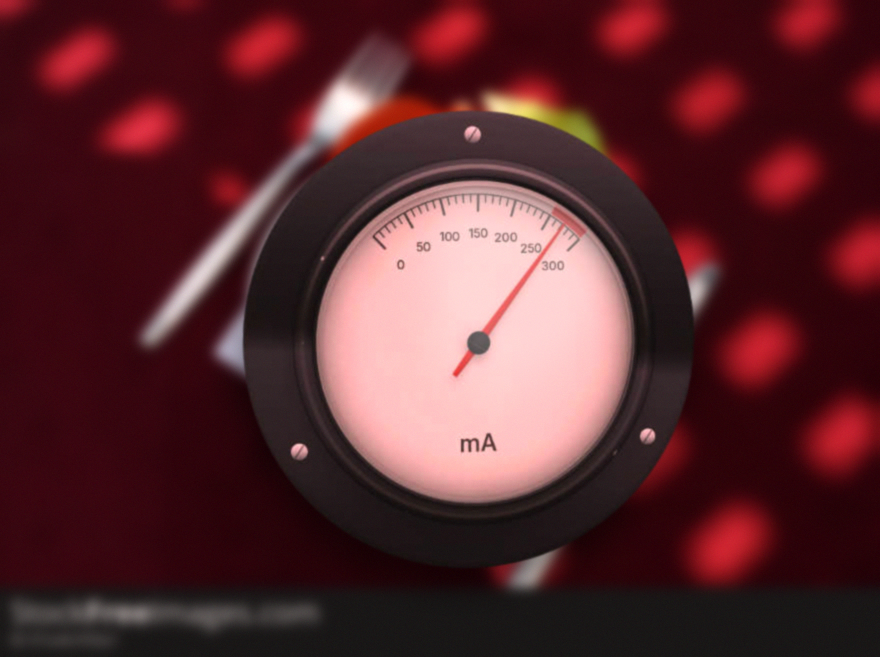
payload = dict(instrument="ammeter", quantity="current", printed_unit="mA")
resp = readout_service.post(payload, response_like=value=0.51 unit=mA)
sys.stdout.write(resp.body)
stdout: value=270 unit=mA
